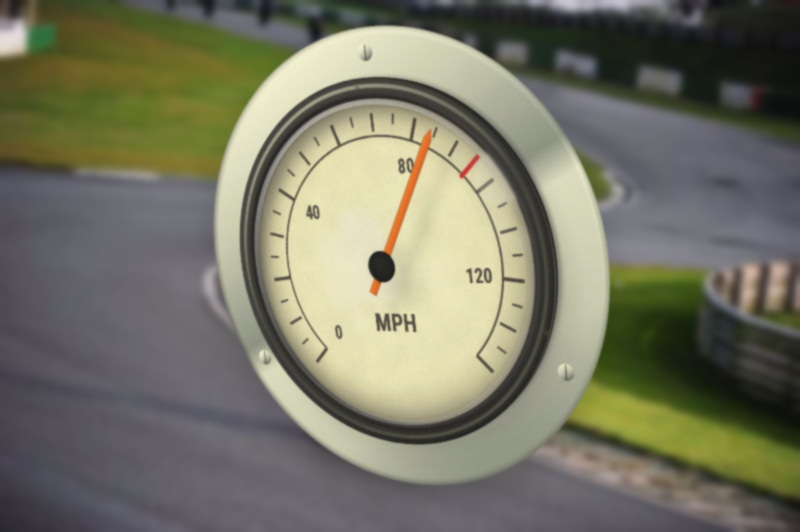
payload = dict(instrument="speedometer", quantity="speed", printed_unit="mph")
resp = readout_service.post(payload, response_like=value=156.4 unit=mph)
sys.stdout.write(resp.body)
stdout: value=85 unit=mph
